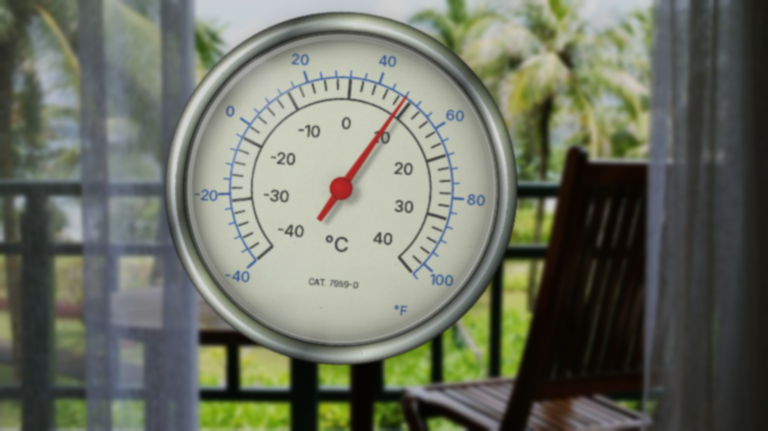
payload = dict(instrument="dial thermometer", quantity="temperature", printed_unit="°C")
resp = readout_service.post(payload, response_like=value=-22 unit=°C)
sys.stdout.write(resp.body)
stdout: value=9 unit=°C
